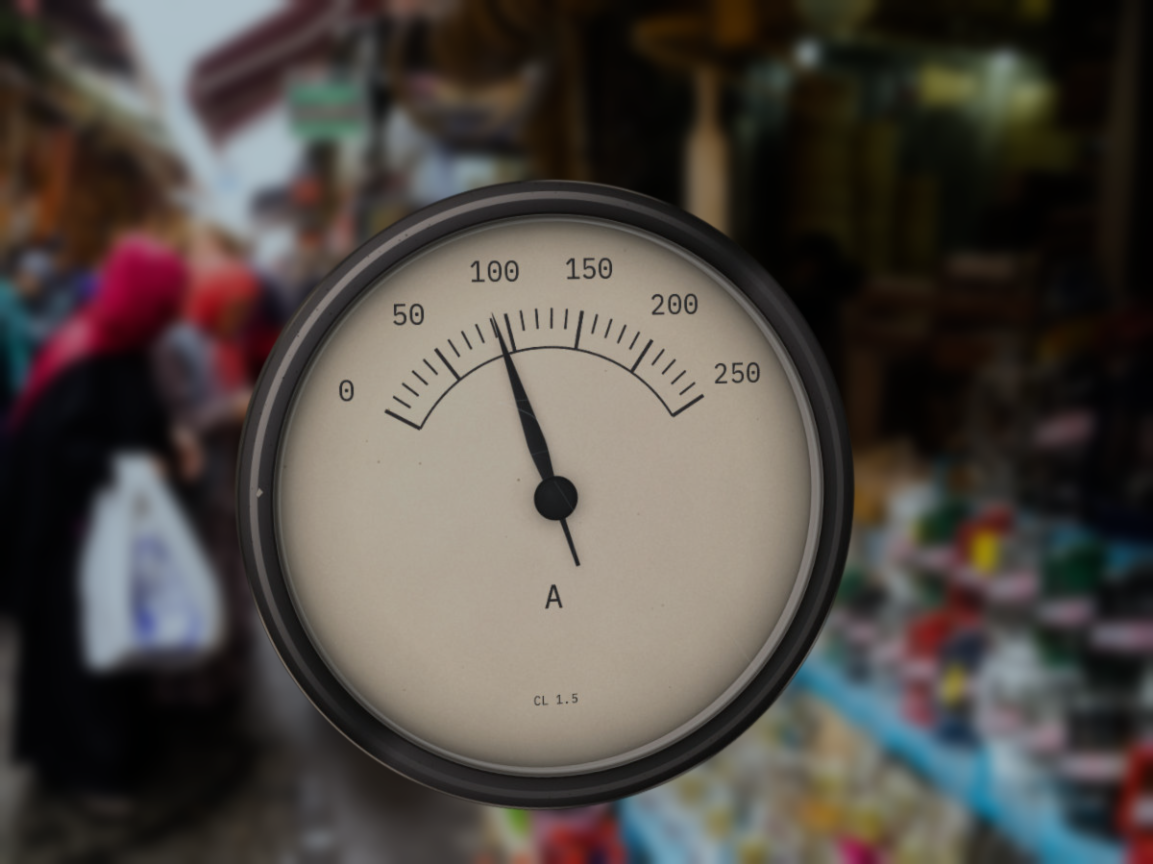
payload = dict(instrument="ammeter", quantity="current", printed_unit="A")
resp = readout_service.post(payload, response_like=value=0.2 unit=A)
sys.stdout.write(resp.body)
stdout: value=90 unit=A
